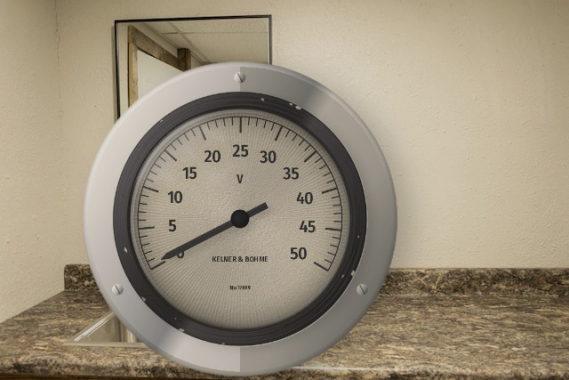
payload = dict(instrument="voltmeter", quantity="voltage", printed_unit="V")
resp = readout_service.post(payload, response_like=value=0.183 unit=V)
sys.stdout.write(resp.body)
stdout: value=0.5 unit=V
